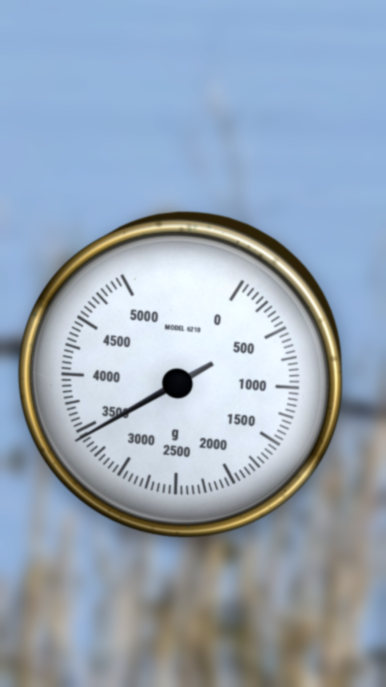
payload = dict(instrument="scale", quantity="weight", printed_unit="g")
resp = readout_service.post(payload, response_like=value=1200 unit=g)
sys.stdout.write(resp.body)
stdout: value=3450 unit=g
